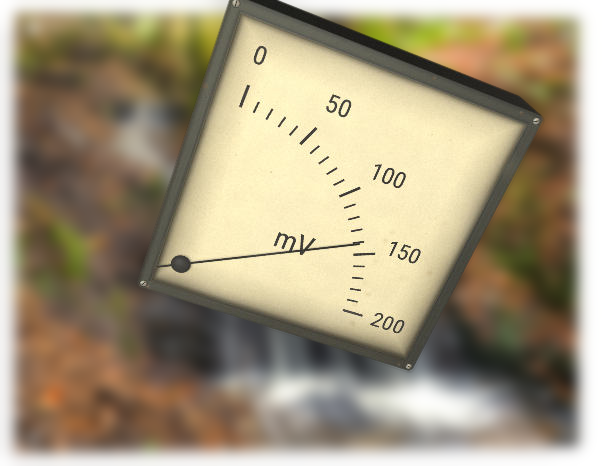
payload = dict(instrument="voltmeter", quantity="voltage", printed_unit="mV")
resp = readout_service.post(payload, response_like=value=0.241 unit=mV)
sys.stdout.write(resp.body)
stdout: value=140 unit=mV
